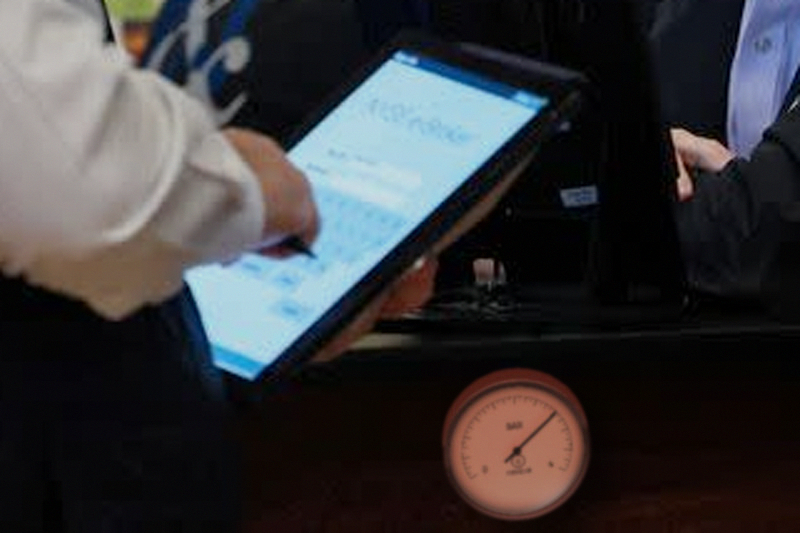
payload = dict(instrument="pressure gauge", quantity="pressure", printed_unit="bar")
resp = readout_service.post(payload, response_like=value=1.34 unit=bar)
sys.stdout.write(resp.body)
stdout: value=2.8 unit=bar
